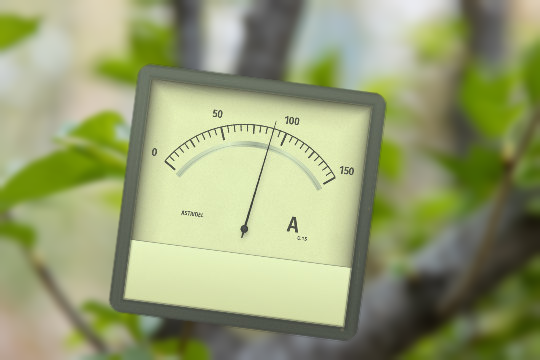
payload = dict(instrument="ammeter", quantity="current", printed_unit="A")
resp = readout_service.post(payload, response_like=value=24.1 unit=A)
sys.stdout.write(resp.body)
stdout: value=90 unit=A
